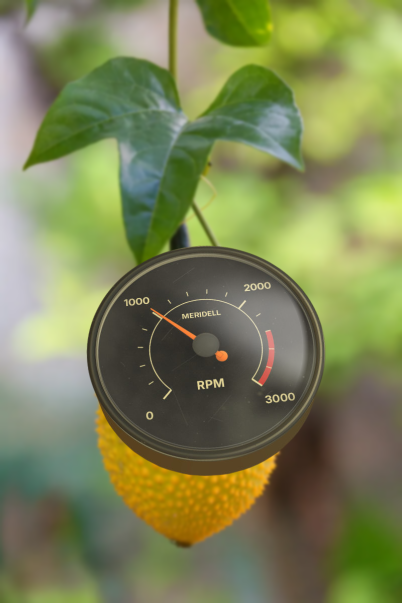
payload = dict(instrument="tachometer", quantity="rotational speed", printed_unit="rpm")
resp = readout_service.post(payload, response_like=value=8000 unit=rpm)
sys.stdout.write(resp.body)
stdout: value=1000 unit=rpm
